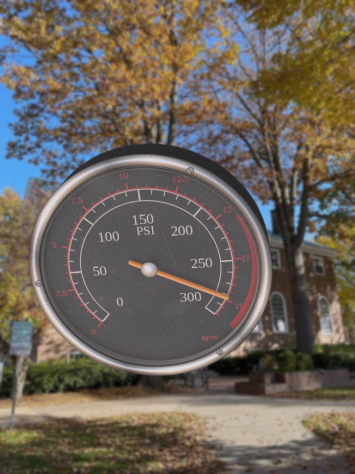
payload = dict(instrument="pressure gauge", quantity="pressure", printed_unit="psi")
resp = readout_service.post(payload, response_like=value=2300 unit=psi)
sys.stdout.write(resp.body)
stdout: value=280 unit=psi
